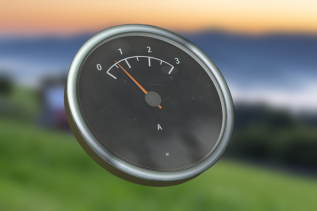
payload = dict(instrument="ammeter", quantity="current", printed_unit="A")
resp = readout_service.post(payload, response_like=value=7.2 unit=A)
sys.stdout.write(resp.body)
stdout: value=0.5 unit=A
